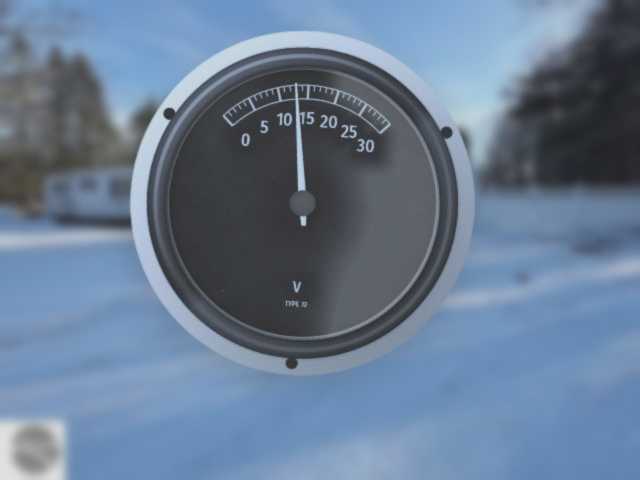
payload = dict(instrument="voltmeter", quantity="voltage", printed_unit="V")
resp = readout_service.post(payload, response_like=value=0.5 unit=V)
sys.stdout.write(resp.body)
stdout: value=13 unit=V
